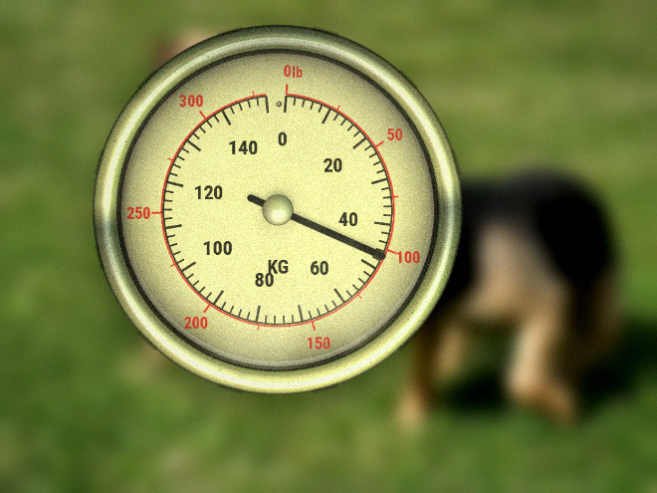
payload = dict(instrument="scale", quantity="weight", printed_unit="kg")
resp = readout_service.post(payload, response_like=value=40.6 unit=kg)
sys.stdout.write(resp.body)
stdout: value=47 unit=kg
